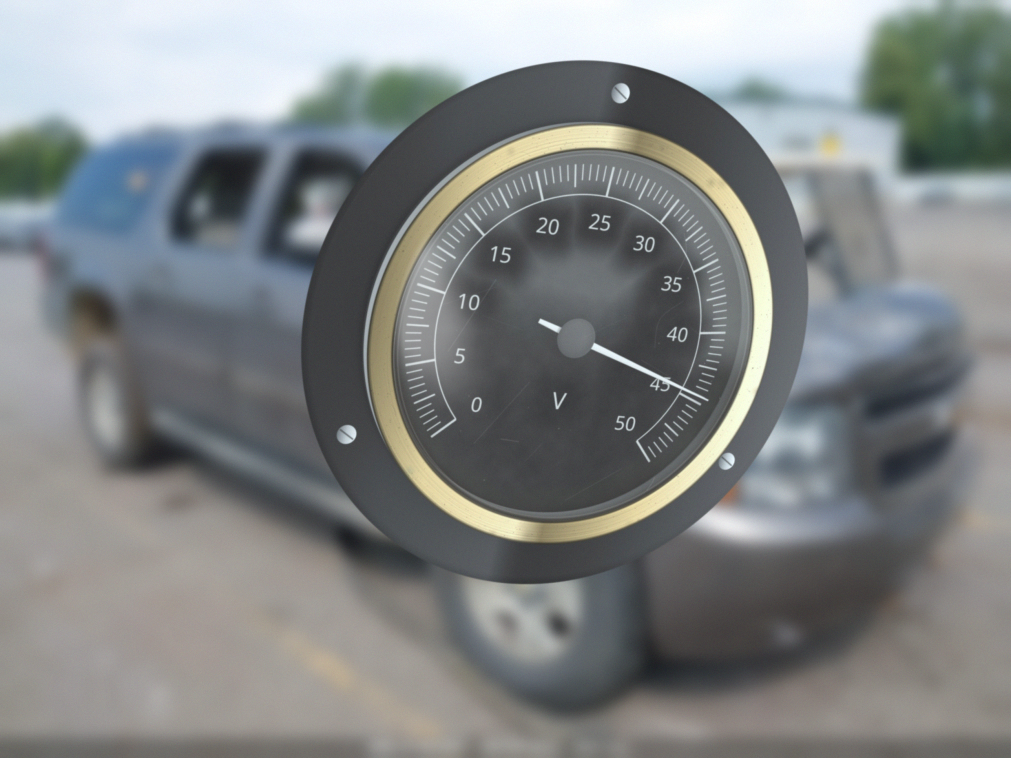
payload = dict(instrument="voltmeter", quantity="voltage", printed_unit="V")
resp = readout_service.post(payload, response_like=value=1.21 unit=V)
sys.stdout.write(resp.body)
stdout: value=44.5 unit=V
